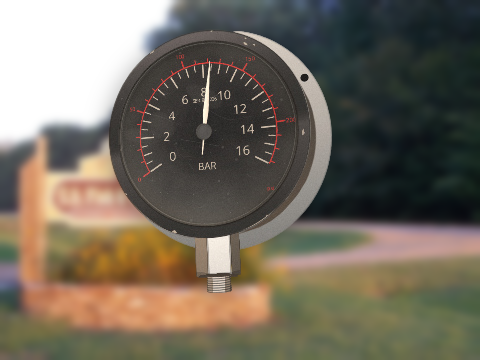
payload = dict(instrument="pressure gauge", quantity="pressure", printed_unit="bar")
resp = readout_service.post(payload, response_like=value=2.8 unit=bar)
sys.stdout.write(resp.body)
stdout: value=8.5 unit=bar
